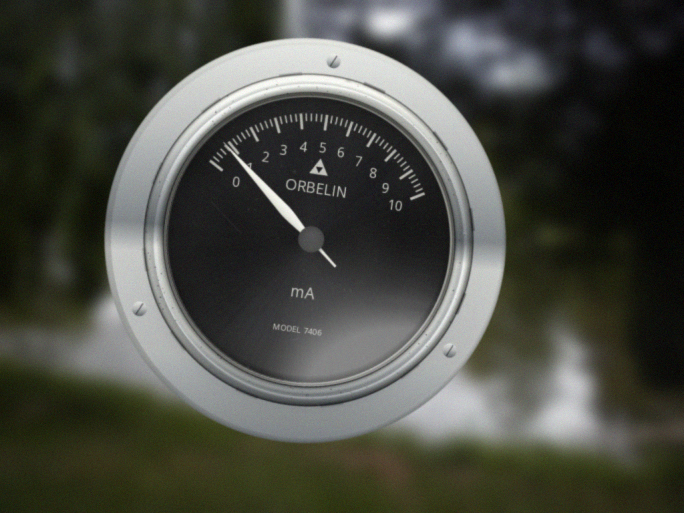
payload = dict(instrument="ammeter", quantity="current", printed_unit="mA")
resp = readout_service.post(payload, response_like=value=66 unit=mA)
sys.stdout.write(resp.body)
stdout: value=0.8 unit=mA
